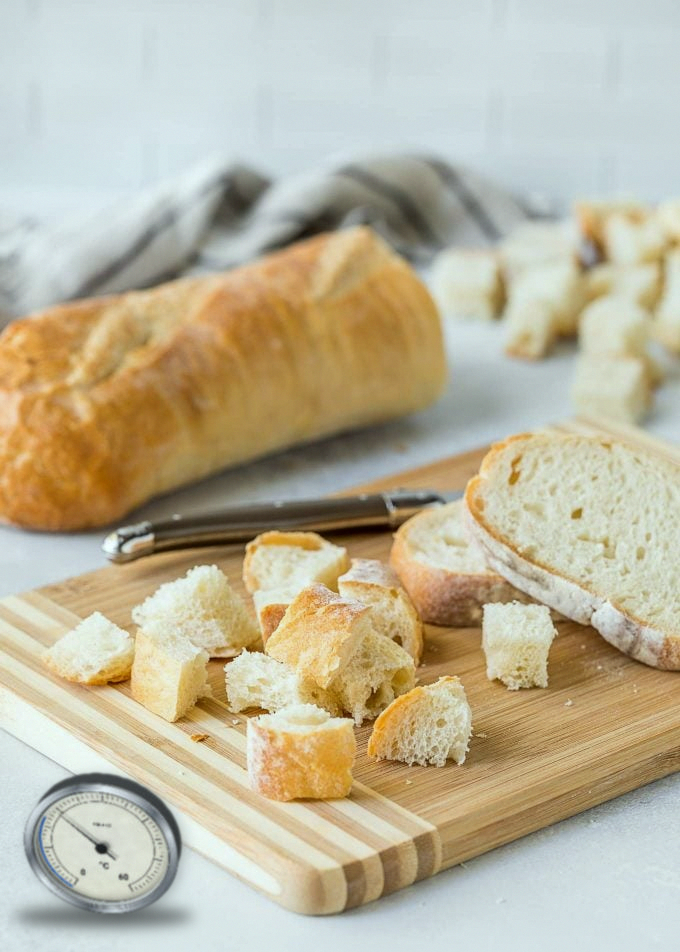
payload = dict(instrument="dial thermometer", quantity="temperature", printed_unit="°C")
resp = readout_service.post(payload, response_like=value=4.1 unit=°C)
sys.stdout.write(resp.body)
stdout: value=20 unit=°C
